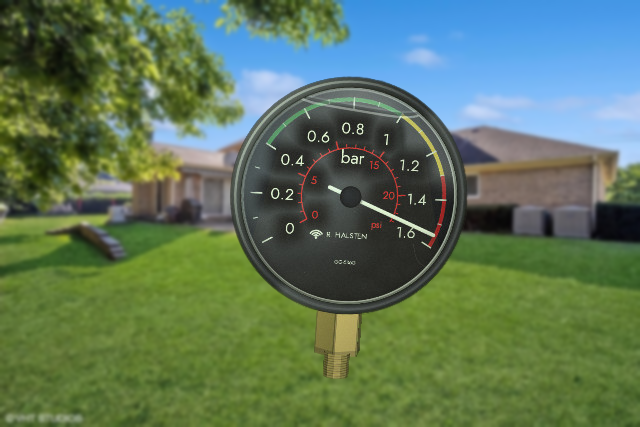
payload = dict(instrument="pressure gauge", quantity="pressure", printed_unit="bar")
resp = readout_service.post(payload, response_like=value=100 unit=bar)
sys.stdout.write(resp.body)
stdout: value=1.55 unit=bar
